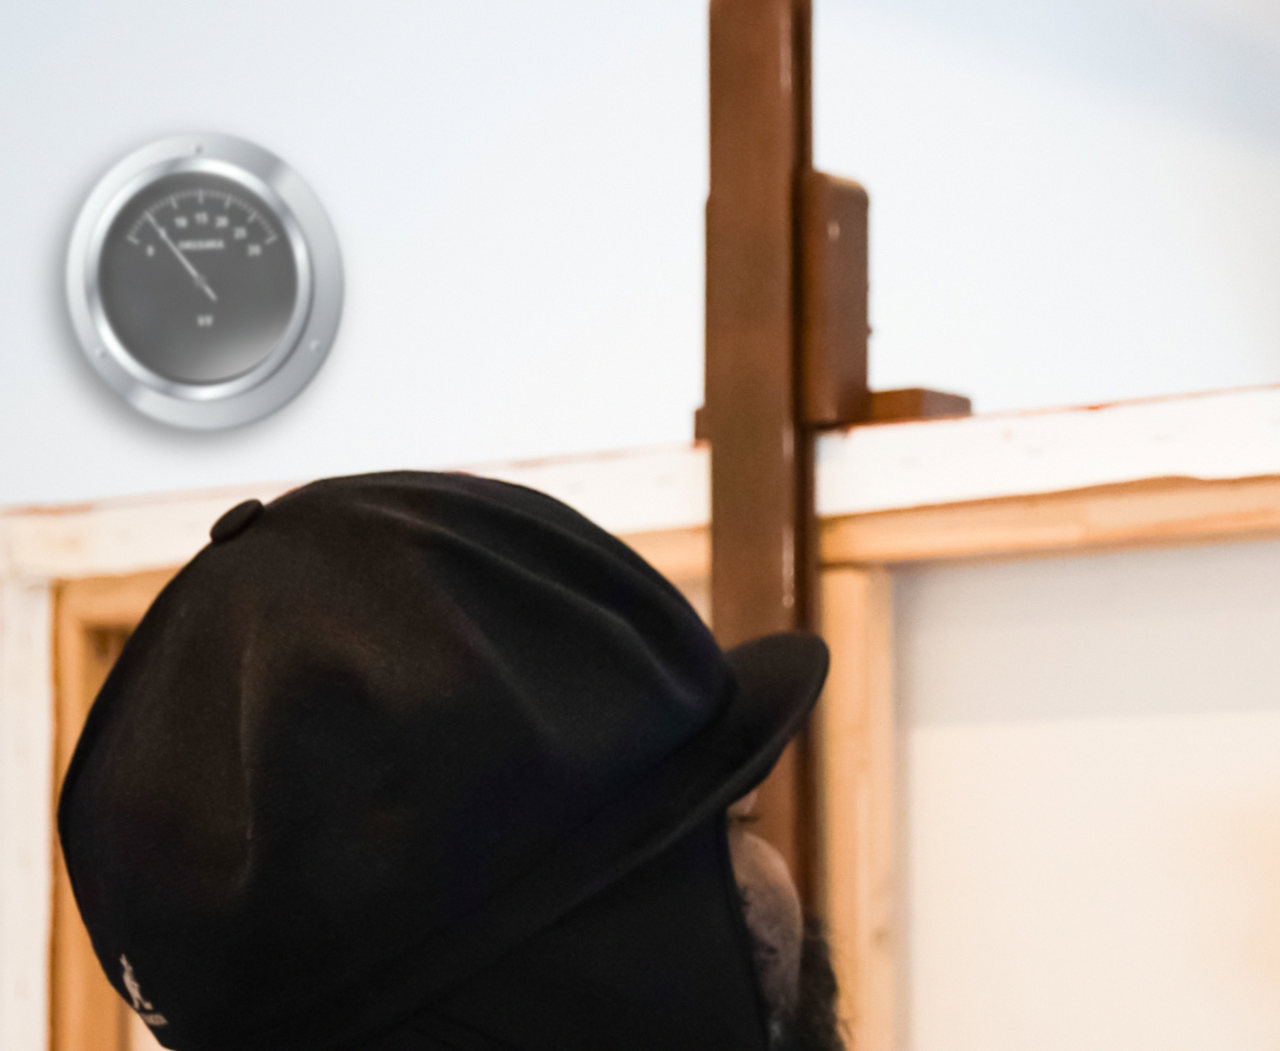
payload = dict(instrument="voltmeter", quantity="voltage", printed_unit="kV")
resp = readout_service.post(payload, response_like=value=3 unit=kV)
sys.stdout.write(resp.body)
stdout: value=5 unit=kV
